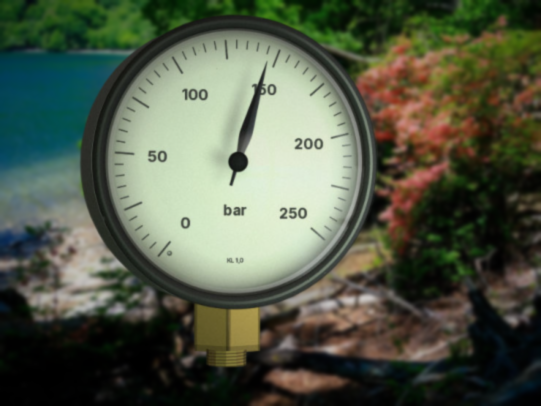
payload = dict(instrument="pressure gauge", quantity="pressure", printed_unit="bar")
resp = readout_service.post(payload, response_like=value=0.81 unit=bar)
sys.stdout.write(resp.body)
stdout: value=145 unit=bar
